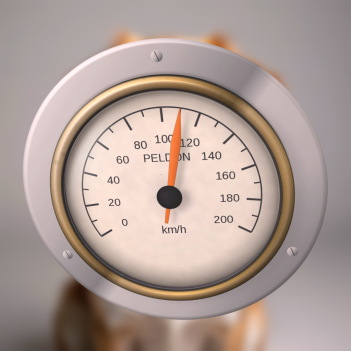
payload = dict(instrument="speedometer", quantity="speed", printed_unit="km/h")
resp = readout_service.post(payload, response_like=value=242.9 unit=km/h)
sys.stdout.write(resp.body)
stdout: value=110 unit=km/h
